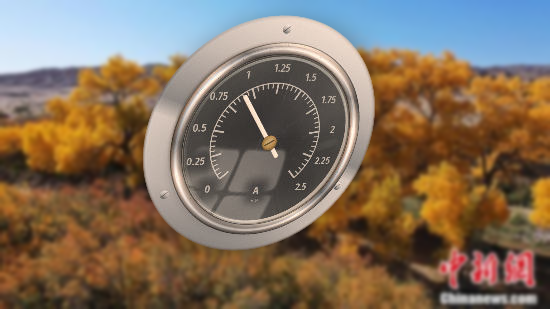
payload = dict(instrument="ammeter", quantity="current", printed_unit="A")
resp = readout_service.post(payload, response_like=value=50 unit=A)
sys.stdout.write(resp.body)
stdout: value=0.9 unit=A
